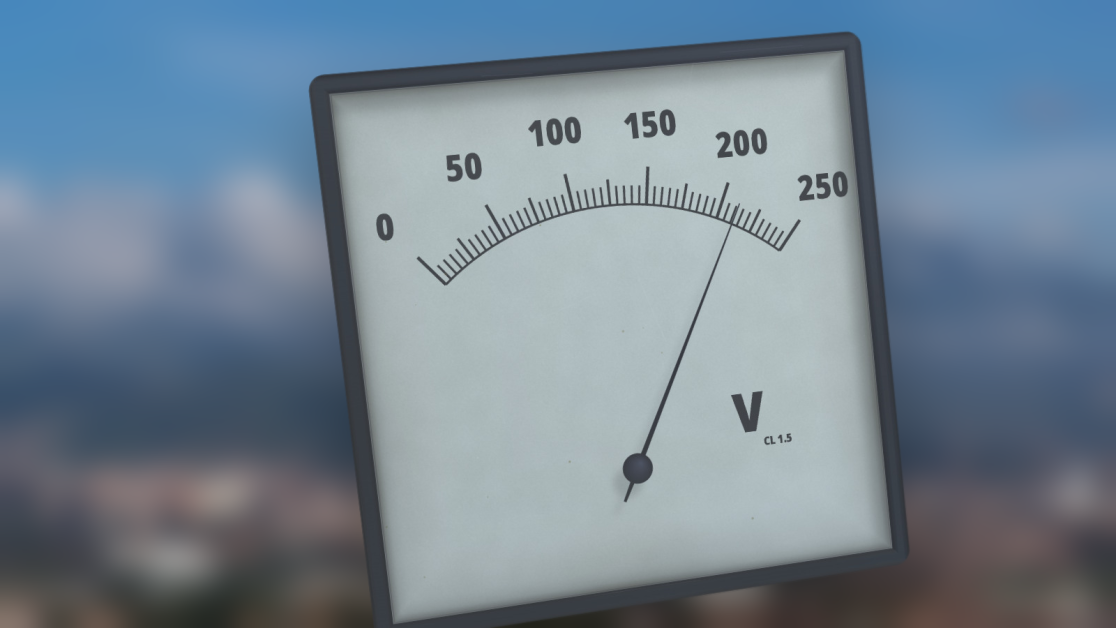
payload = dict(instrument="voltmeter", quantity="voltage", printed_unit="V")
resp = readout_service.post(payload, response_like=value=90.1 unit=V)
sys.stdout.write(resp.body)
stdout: value=210 unit=V
